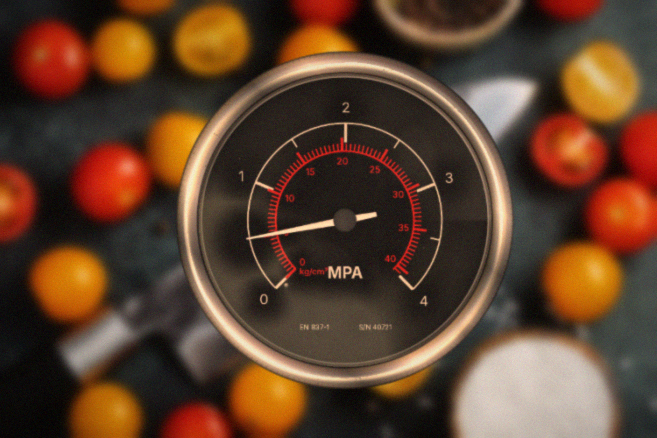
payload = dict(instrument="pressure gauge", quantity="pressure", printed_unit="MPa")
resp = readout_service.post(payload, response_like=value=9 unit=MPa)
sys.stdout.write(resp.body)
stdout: value=0.5 unit=MPa
